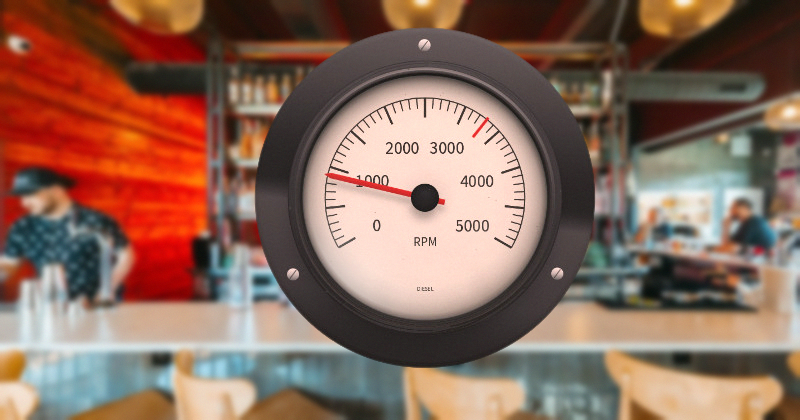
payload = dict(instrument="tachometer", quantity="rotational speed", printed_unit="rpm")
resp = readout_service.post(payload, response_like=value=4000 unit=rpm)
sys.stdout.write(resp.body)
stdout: value=900 unit=rpm
